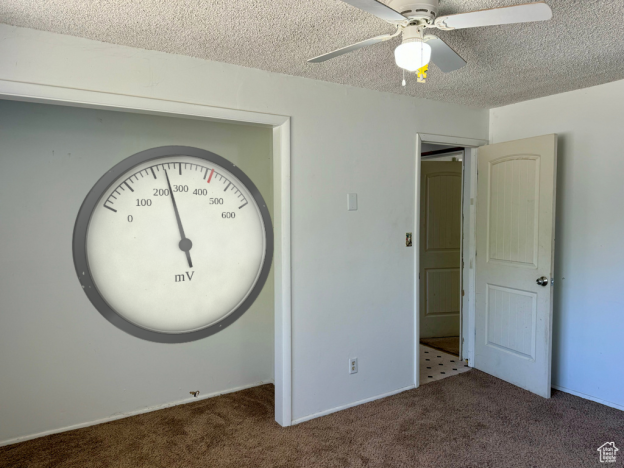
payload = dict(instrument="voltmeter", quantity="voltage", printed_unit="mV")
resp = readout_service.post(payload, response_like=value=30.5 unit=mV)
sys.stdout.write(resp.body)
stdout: value=240 unit=mV
